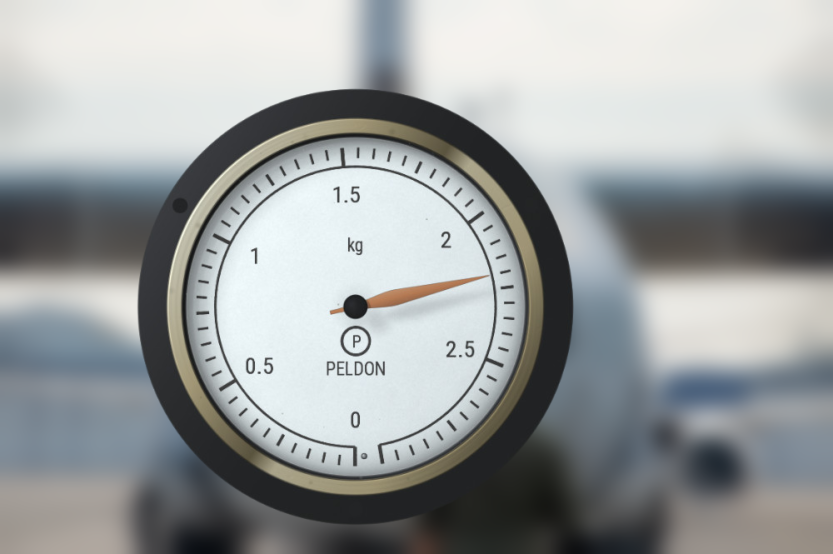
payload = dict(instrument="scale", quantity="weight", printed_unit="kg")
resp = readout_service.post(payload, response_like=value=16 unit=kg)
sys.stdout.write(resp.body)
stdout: value=2.2 unit=kg
